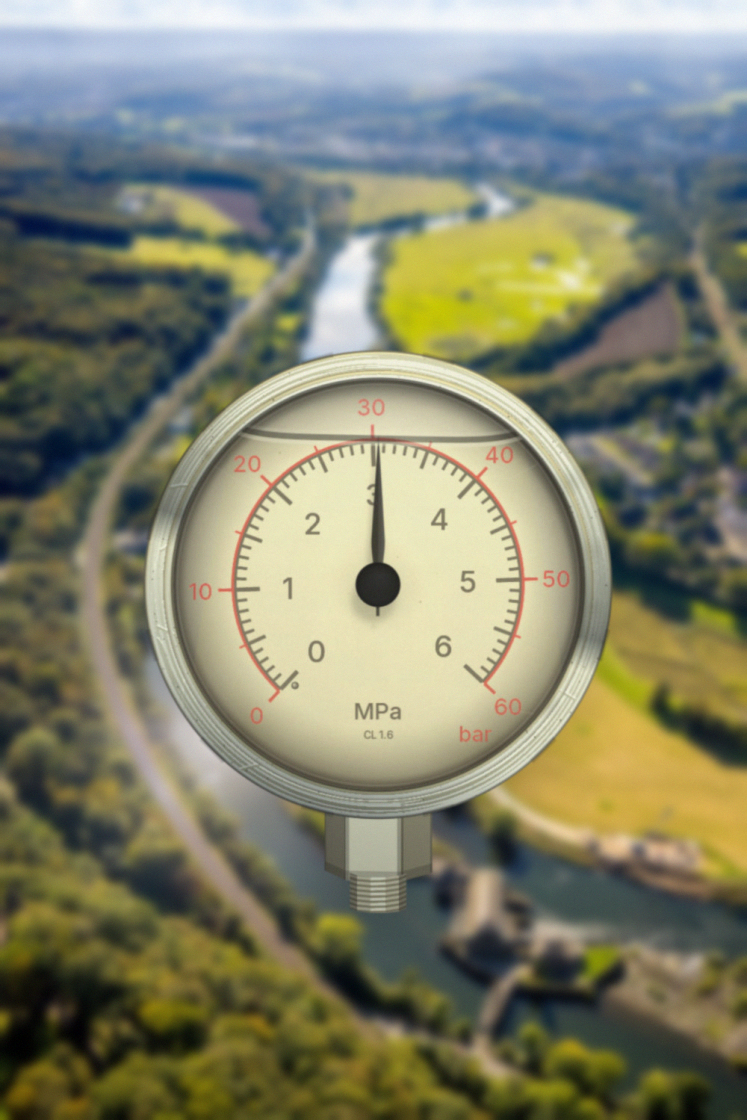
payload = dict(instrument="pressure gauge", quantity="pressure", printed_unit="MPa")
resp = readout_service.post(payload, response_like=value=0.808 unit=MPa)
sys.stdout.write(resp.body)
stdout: value=3.05 unit=MPa
